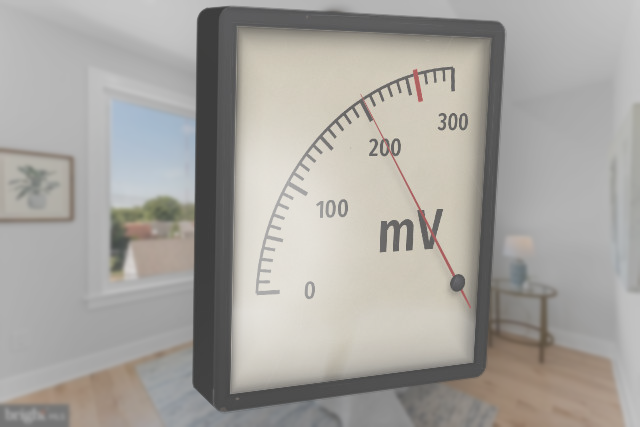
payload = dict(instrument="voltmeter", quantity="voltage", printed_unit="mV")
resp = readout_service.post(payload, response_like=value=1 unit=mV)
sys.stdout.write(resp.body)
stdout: value=200 unit=mV
